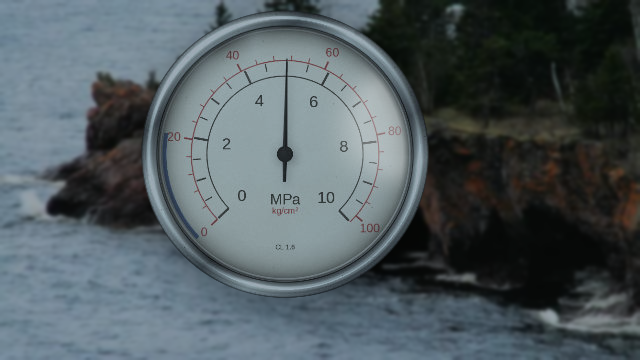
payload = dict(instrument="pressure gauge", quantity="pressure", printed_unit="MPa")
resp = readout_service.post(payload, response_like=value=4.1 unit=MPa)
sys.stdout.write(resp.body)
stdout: value=5 unit=MPa
